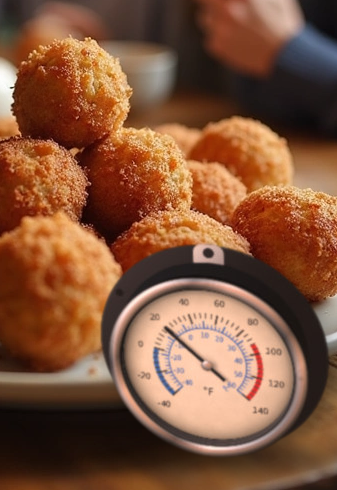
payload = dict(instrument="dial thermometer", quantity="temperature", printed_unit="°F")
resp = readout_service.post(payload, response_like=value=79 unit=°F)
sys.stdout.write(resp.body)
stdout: value=20 unit=°F
